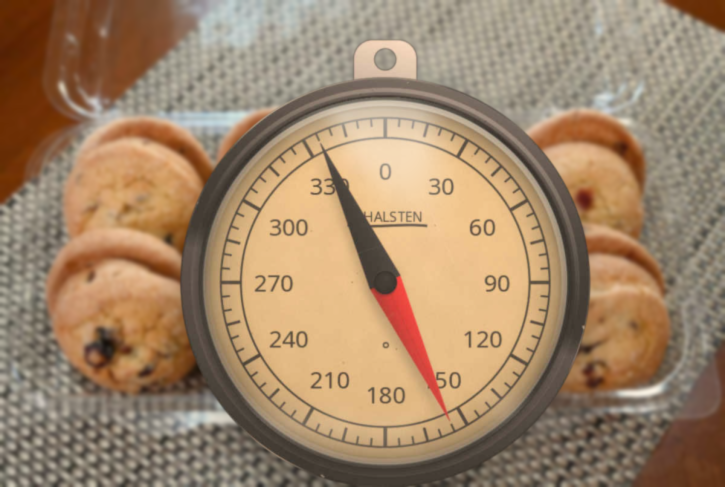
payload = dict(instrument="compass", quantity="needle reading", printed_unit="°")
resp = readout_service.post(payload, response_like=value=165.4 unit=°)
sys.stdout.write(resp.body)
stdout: value=155 unit=°
